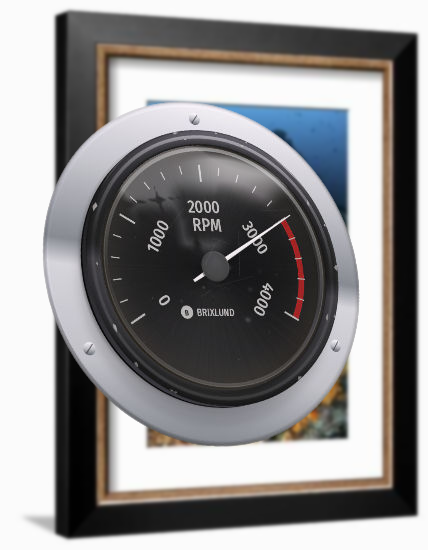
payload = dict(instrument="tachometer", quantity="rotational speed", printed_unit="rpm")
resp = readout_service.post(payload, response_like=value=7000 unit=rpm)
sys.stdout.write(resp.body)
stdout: value=3000 unit=rpm
